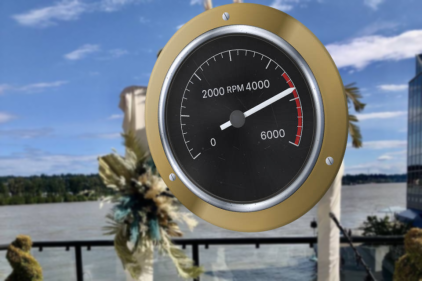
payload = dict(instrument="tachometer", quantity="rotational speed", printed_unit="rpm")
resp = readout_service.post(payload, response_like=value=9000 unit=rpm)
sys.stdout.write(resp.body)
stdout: value=4800 unit=rpm
